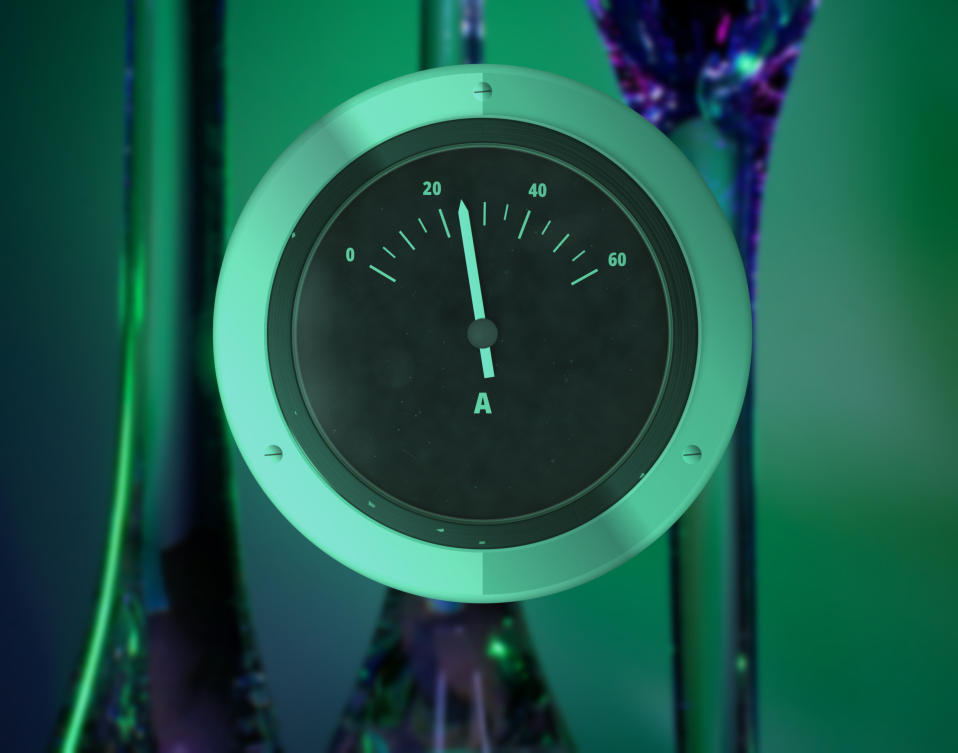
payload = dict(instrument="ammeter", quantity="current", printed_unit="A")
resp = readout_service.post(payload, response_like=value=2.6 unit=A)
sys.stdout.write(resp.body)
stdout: value=25 unit=A
